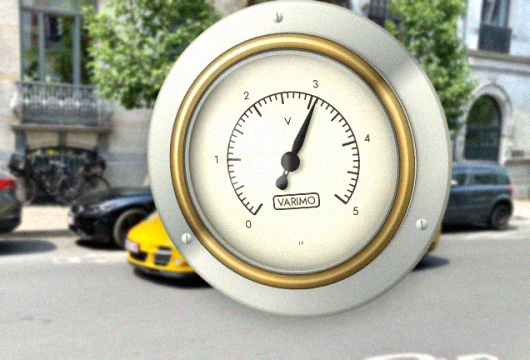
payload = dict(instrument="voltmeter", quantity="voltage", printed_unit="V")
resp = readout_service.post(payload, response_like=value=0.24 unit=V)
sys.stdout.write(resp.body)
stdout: value=3.1 unit=V
